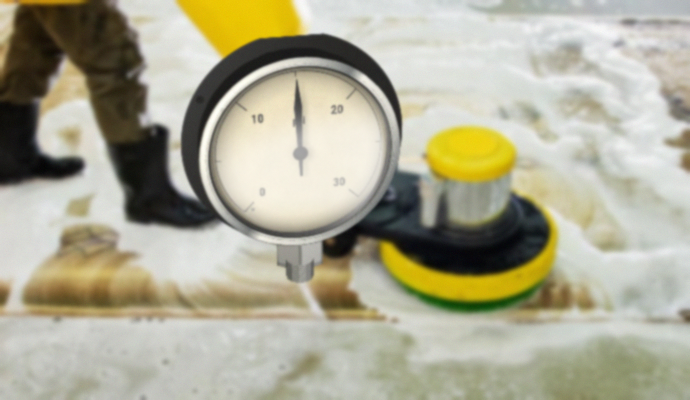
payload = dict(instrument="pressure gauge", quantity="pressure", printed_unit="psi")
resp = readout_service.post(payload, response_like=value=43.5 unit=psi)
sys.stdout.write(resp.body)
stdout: value=15 unit=psi
